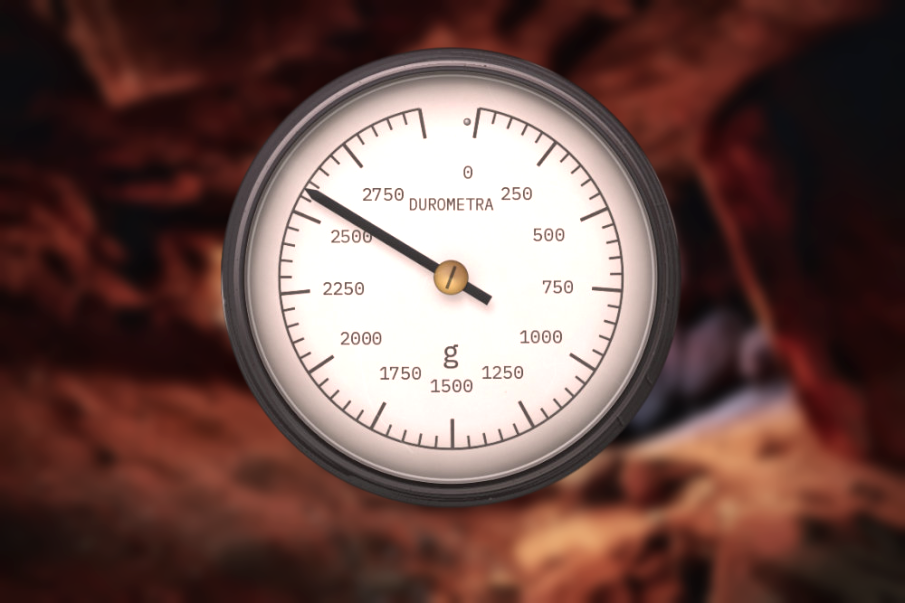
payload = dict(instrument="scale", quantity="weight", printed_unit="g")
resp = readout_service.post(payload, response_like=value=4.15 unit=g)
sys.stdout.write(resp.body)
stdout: value=2575 unit=g
